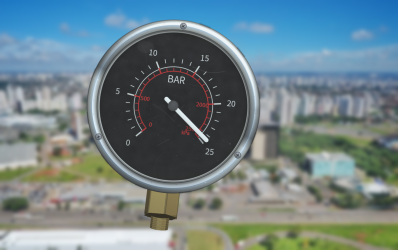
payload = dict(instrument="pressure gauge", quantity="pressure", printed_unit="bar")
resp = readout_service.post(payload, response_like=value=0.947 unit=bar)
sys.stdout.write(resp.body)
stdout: value=24.5 unit=bar
